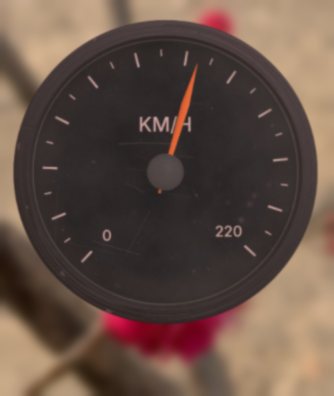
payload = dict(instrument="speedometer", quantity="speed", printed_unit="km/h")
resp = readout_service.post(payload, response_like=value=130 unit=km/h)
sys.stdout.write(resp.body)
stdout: value=125 unit=km/h
